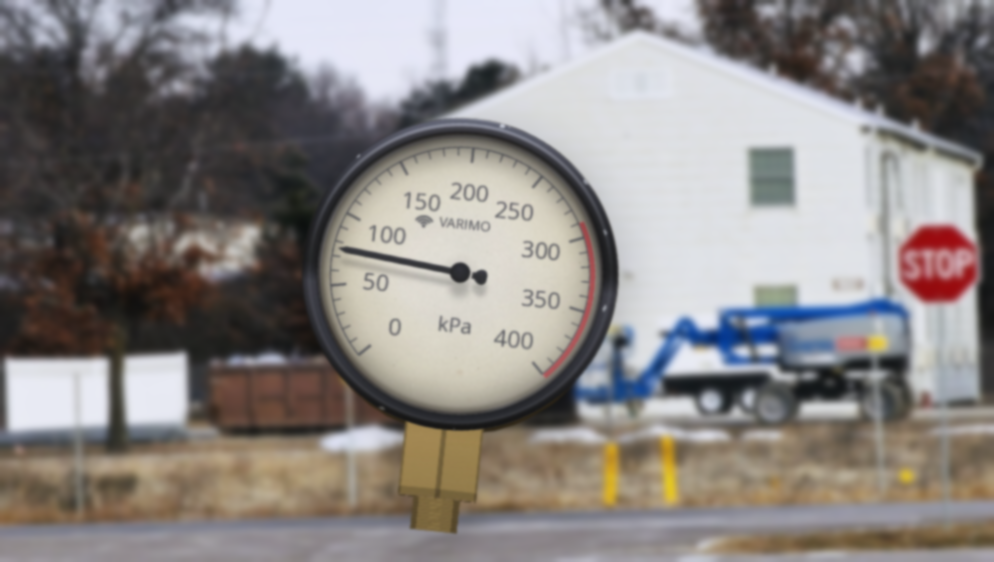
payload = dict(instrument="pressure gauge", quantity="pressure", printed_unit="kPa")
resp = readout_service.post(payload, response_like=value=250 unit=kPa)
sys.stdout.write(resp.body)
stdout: value=75 unit=kPa
